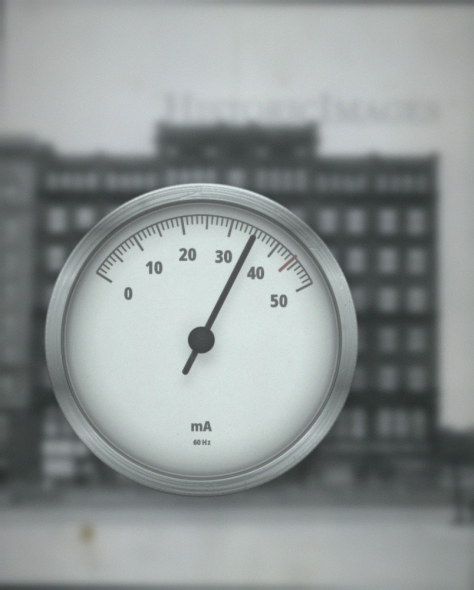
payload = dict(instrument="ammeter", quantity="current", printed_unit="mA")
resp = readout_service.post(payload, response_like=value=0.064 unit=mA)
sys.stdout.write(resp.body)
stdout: value=35 unit=mA
